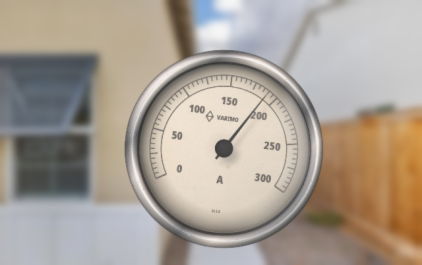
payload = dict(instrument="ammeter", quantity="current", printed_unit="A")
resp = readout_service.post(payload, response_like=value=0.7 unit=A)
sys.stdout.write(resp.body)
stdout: value=190 unit=A
